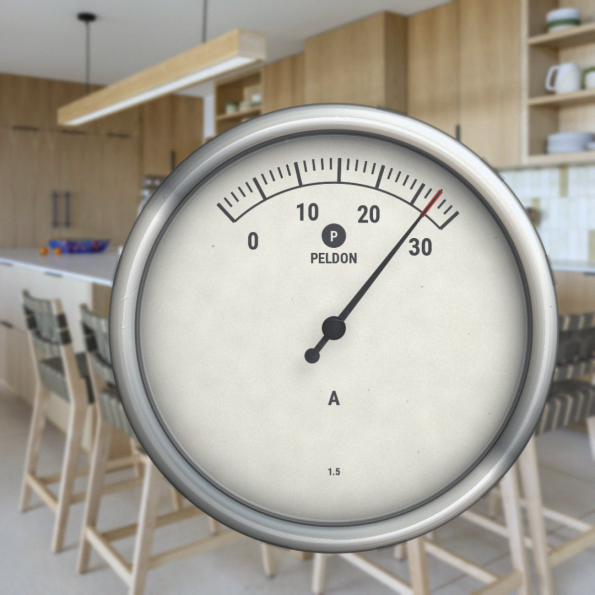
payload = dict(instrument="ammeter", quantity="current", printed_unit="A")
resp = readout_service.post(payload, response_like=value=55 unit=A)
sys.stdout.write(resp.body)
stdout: value=27 unit=A
